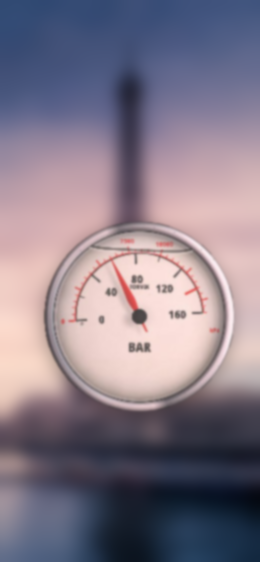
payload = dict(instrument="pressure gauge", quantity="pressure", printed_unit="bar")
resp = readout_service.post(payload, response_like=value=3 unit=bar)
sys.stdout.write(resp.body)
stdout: value=60 unit=bar
